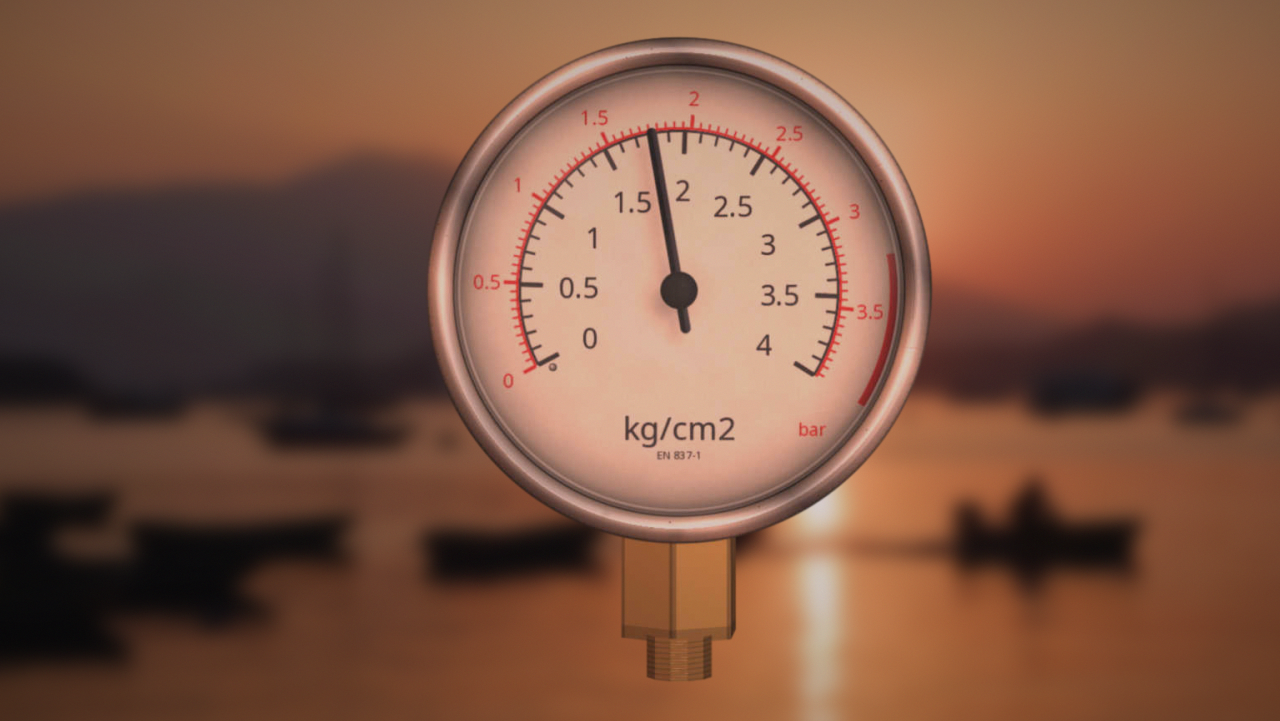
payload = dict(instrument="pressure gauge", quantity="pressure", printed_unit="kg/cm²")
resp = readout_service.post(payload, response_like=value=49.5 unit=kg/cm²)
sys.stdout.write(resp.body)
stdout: value=1.8 unit=kg/cm²
